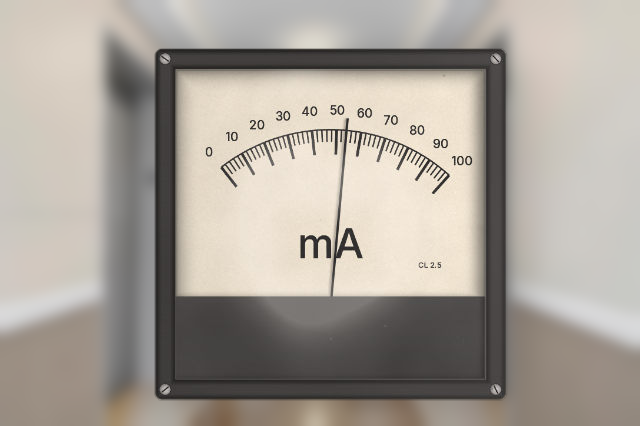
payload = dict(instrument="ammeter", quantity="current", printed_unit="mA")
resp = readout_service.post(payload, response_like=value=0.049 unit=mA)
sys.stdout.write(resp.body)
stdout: value=54 unit=mA
